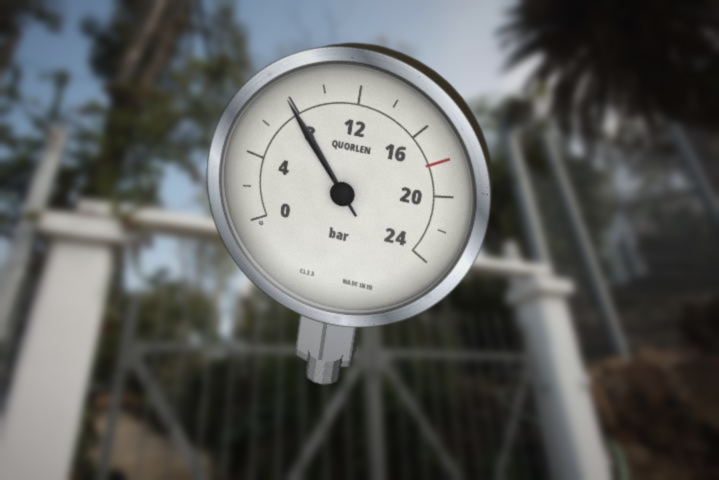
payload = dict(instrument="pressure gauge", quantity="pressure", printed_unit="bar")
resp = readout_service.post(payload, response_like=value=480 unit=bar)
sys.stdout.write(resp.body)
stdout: value=8 unit=bar
